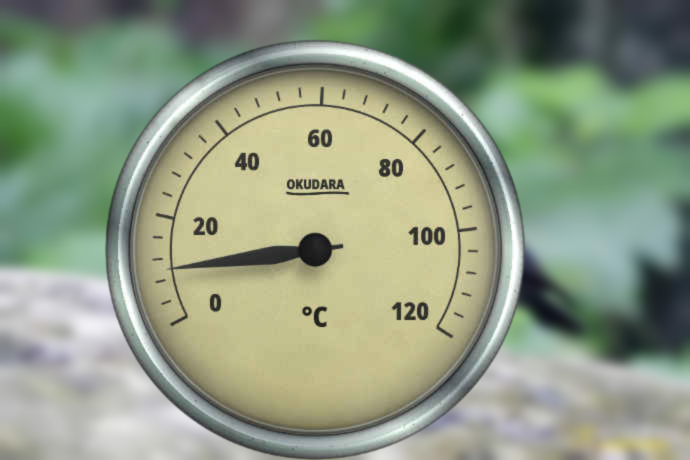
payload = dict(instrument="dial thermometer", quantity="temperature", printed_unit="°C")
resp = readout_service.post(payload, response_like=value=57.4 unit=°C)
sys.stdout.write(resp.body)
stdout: value=10 unit=°C
